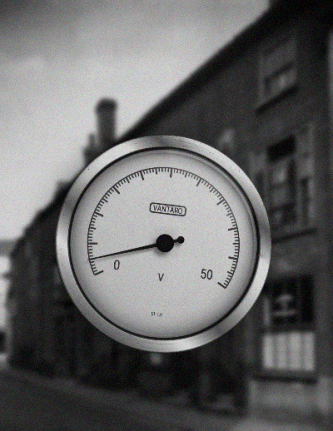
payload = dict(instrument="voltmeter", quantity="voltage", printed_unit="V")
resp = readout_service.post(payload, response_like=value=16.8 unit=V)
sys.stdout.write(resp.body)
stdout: value=2.5 unit=V
